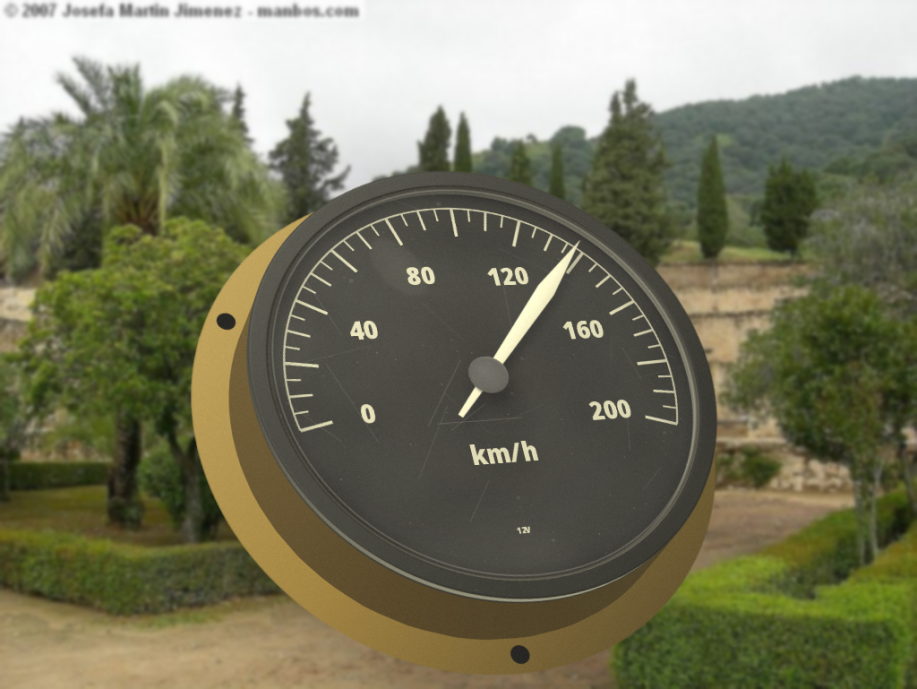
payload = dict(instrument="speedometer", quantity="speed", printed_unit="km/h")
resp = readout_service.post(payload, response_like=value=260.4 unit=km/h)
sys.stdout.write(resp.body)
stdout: value=137.5 unit=km/h
